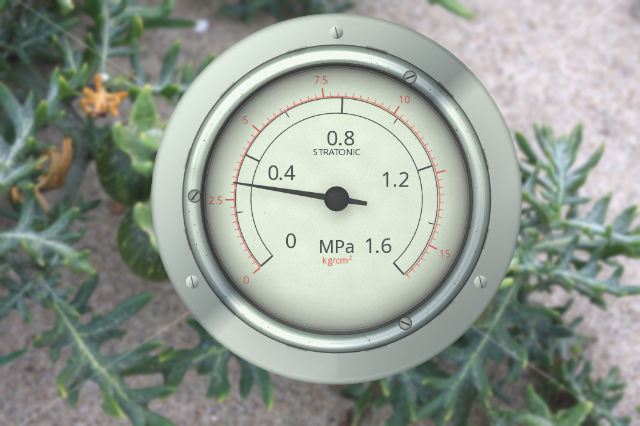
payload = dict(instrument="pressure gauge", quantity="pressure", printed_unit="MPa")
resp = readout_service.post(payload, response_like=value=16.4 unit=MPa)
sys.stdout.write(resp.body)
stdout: value=0.3 unit=MPa
